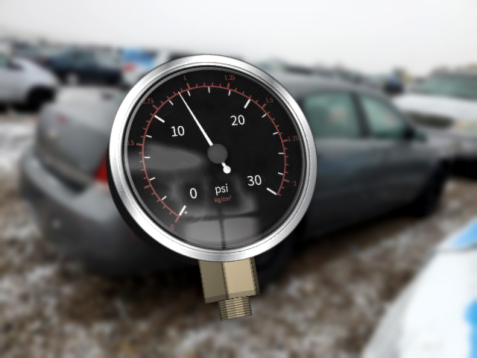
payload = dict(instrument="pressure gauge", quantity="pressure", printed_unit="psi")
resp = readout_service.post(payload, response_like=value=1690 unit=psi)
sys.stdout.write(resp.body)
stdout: value=13 unit=psi
